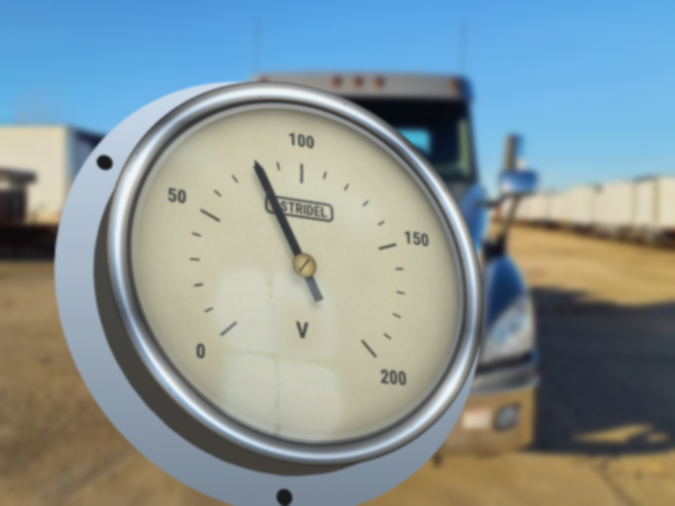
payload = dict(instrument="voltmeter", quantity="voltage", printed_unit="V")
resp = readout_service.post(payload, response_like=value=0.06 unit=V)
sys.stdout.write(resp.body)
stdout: value=80 unit=V
